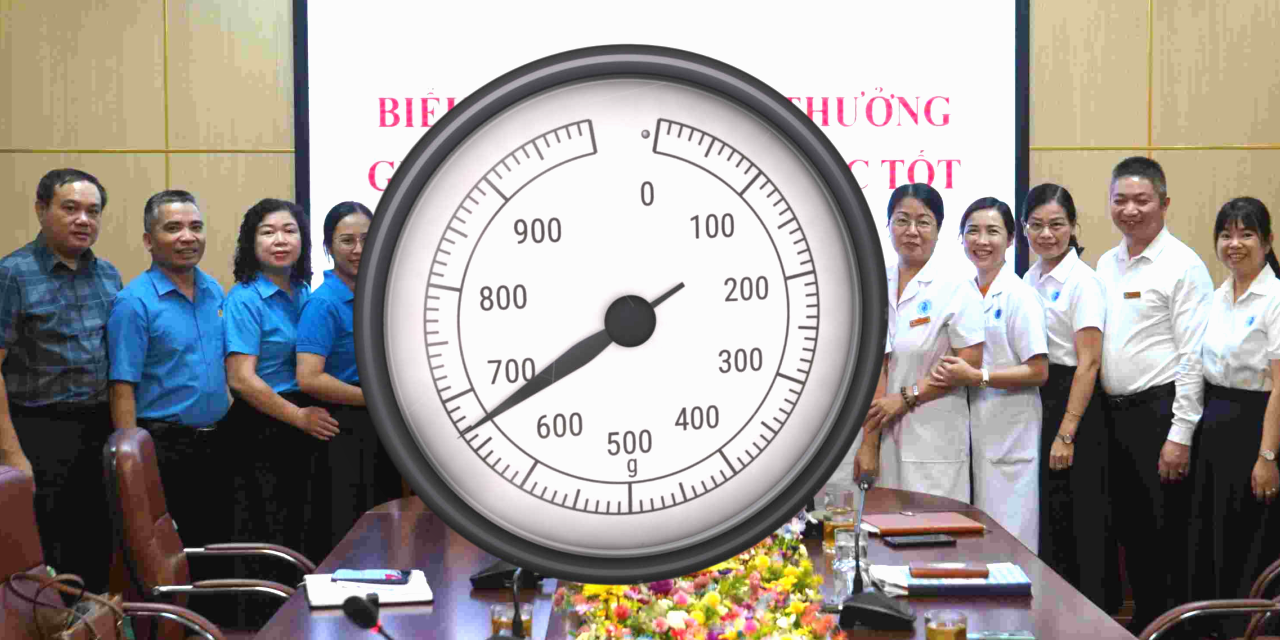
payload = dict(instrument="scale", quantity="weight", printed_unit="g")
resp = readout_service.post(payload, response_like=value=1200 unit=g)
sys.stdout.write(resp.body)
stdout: value=670 unit=g
